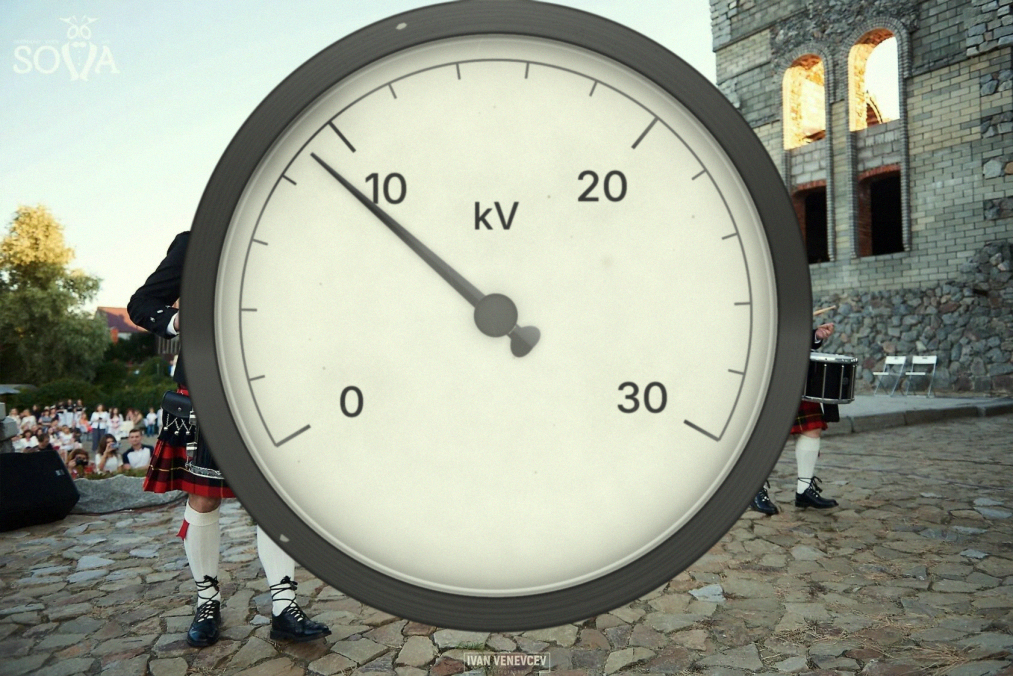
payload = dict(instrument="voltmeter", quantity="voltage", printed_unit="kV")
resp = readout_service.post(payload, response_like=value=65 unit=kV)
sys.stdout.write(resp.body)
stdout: value=9 unit=kV
